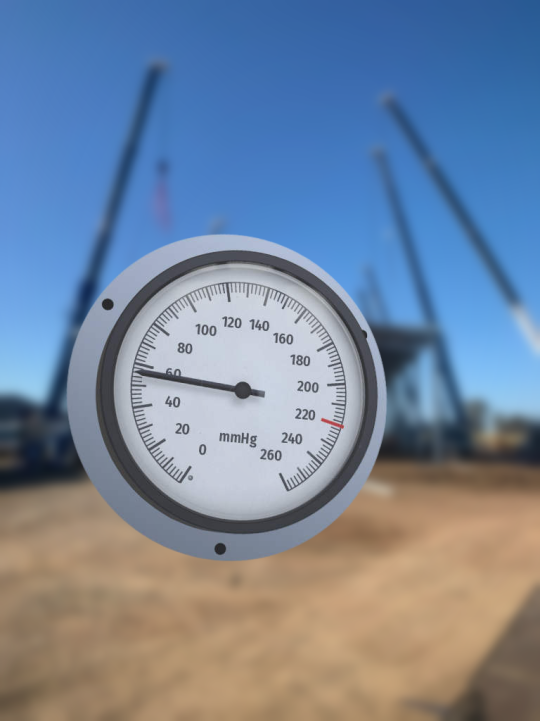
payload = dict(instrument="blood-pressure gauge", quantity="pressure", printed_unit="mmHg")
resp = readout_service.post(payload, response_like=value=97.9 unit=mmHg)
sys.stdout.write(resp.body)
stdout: value=56 unit=mmHg
